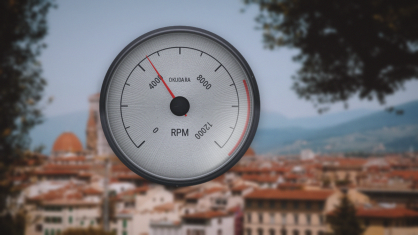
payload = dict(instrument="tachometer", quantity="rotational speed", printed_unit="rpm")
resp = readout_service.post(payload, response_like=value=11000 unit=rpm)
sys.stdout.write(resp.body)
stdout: value=4500 unit=rpm
